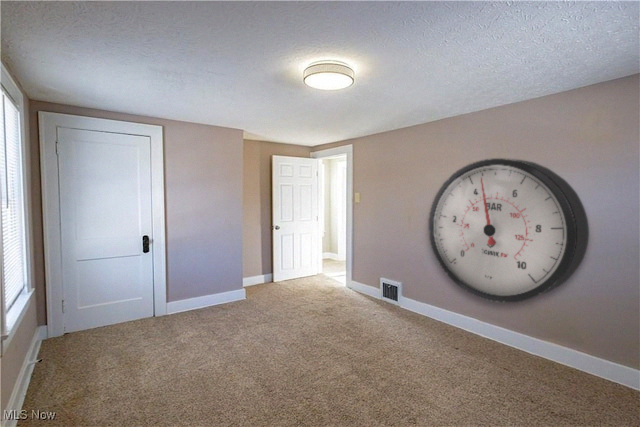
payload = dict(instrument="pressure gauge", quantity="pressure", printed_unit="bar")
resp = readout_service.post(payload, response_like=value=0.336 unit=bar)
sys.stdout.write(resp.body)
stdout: value=4.5 unit=bar
